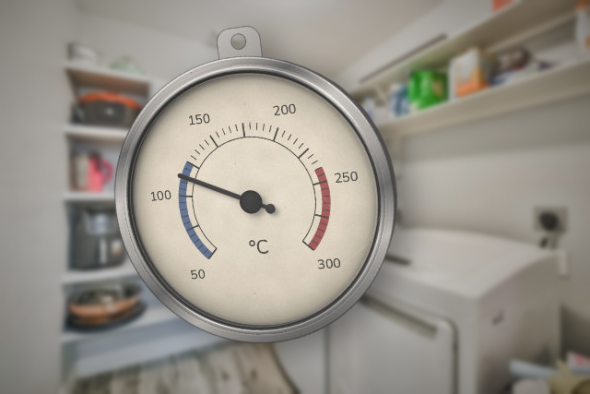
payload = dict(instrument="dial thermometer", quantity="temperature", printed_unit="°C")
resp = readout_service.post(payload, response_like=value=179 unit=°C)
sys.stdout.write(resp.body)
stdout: value=115 unit=°C
